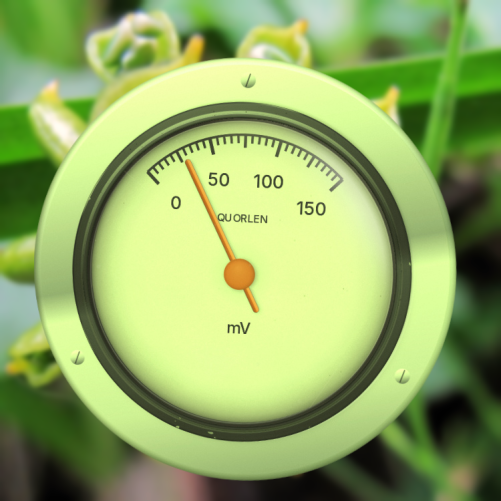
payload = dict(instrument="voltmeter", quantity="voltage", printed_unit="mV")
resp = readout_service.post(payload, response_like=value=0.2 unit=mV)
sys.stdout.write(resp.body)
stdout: value=30 unit=mV
